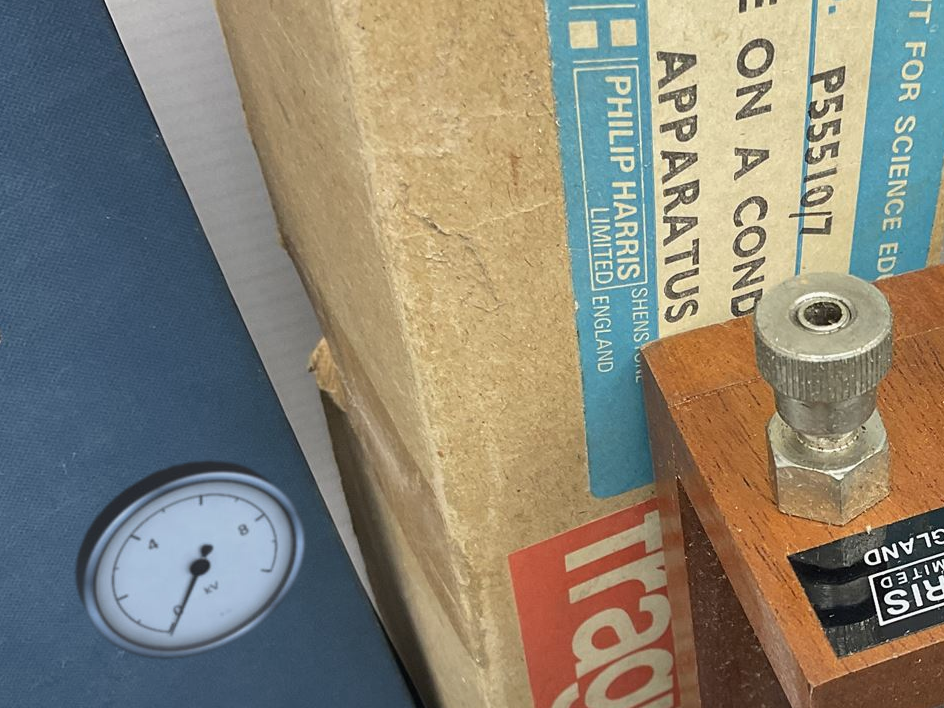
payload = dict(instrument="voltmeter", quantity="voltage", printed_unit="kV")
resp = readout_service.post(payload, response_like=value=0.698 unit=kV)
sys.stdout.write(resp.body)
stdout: value=0 unit=kV
